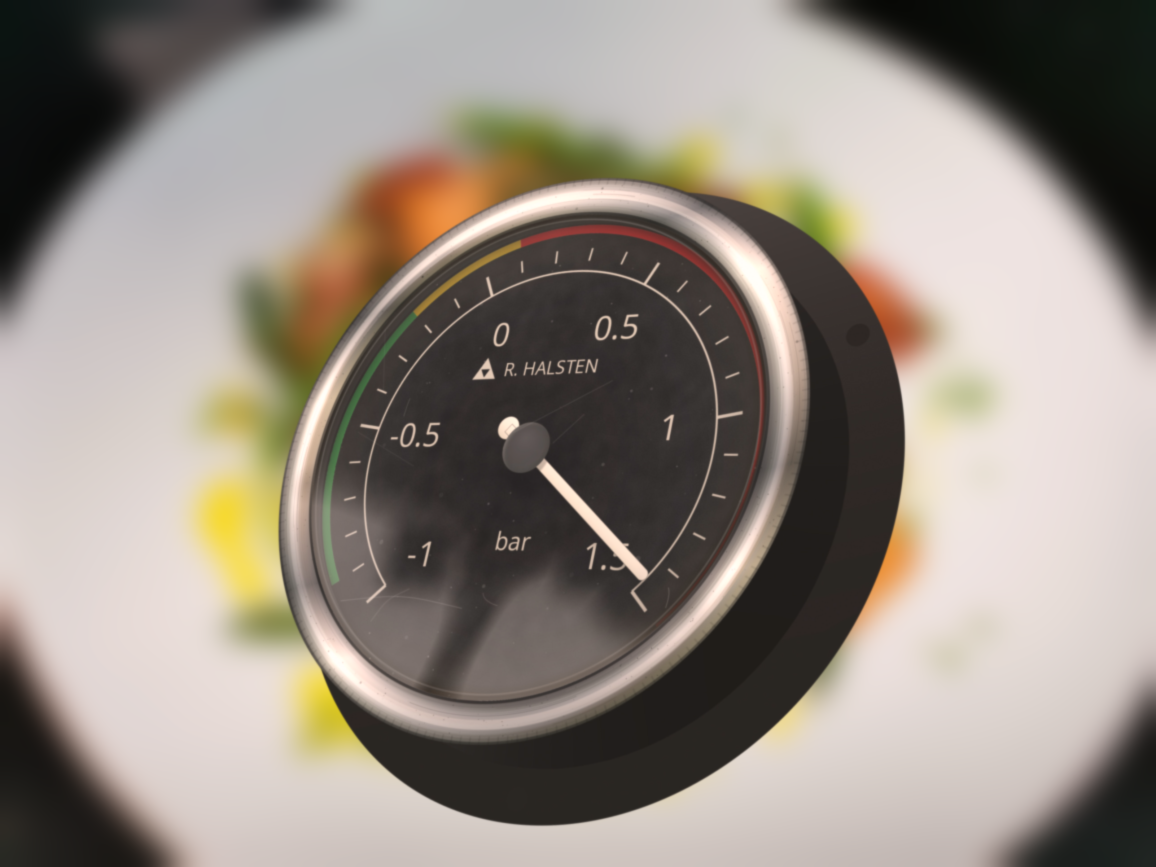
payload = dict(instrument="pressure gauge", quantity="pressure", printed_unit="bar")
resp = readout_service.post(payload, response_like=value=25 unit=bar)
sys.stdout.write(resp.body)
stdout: value=1.45 unit=bar
